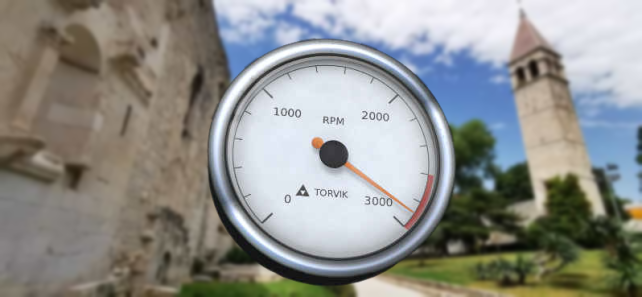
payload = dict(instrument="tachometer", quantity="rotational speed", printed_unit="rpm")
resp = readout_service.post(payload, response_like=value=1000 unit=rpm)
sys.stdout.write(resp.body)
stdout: value=2900 unit=rpm
